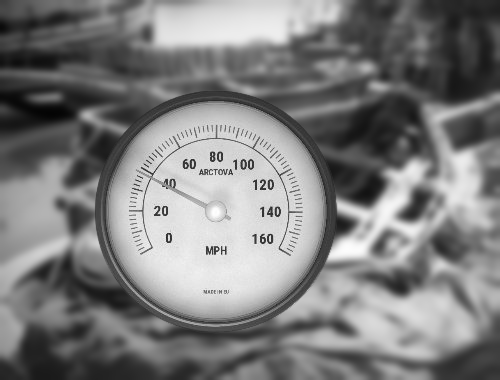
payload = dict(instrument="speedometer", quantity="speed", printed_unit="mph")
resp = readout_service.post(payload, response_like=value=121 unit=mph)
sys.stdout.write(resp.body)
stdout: value=38 unit=mph
